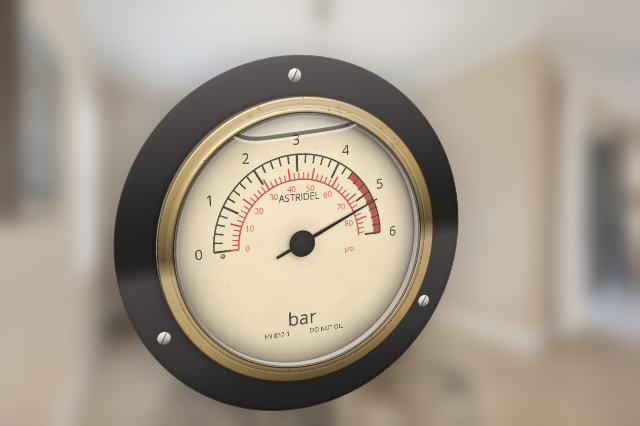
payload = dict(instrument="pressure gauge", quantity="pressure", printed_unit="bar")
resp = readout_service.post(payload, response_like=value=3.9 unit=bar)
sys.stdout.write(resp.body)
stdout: value=5.2 unit=bar
